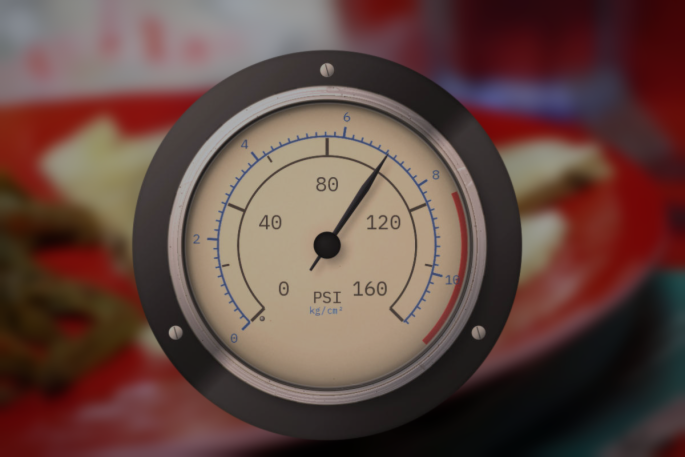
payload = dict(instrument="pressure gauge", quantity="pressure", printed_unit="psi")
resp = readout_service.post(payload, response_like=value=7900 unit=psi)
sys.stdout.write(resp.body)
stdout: value=100 unit=psi
